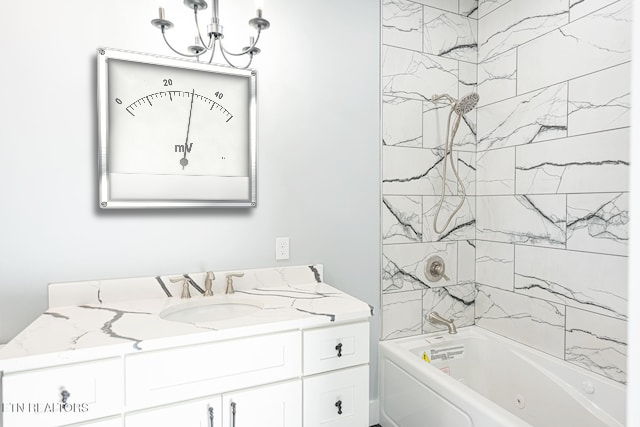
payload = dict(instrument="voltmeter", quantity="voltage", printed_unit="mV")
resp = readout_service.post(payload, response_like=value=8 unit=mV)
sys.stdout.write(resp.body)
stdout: value=30 unit=mV
